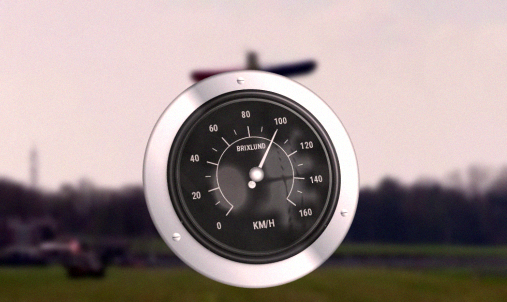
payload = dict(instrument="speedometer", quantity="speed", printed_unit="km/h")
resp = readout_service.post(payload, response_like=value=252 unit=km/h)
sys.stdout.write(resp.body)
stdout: value=100 unit=km/h
